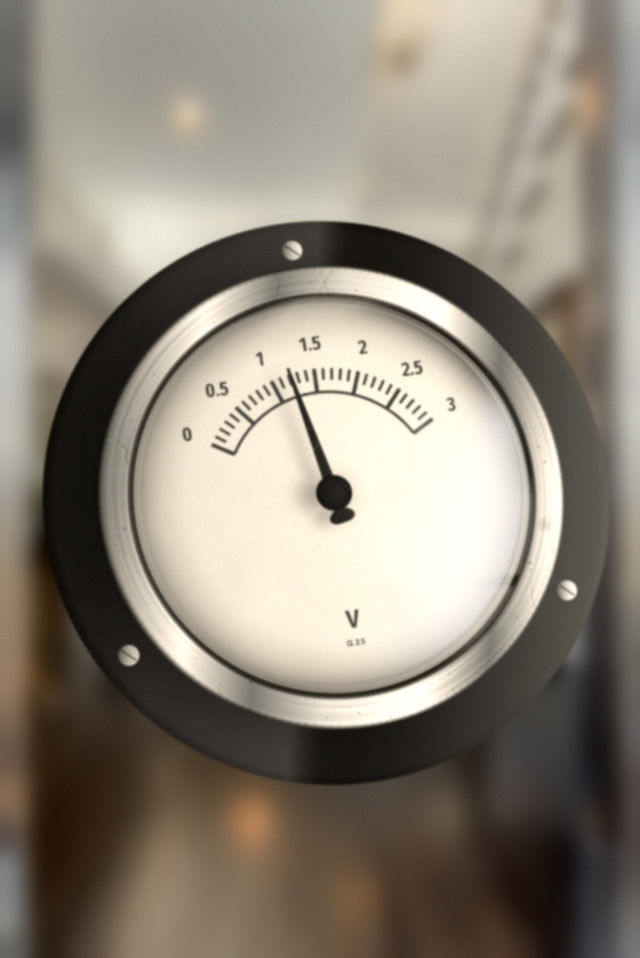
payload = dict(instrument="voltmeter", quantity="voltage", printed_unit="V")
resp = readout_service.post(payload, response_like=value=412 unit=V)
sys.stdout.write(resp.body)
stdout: value=1.2 unit=V
